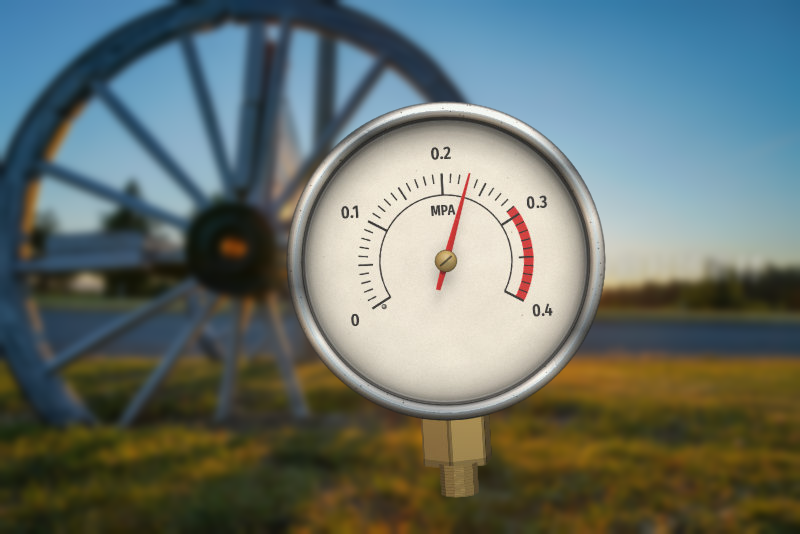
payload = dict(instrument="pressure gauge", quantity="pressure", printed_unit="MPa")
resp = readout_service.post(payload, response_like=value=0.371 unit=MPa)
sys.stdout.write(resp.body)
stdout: value=0.23 unit=MPa
